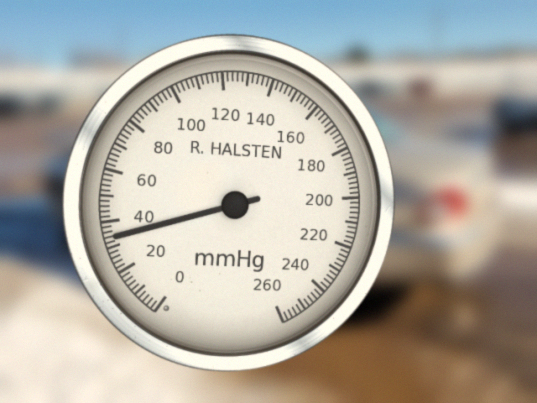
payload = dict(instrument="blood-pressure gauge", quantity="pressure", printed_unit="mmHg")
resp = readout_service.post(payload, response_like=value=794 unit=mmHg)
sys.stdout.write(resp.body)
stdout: value=34 unit=mmHg
